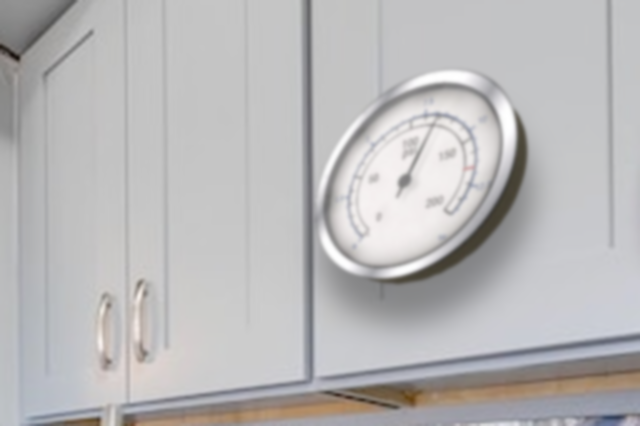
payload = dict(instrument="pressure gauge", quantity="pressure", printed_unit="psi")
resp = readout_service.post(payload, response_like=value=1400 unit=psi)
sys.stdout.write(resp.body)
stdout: value=120 unit=psi
